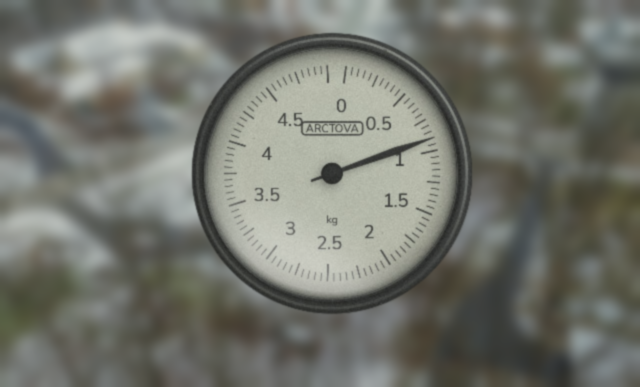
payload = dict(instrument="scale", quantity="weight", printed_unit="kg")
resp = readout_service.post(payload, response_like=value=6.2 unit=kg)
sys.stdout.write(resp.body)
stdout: value=0.9 unit=kg
